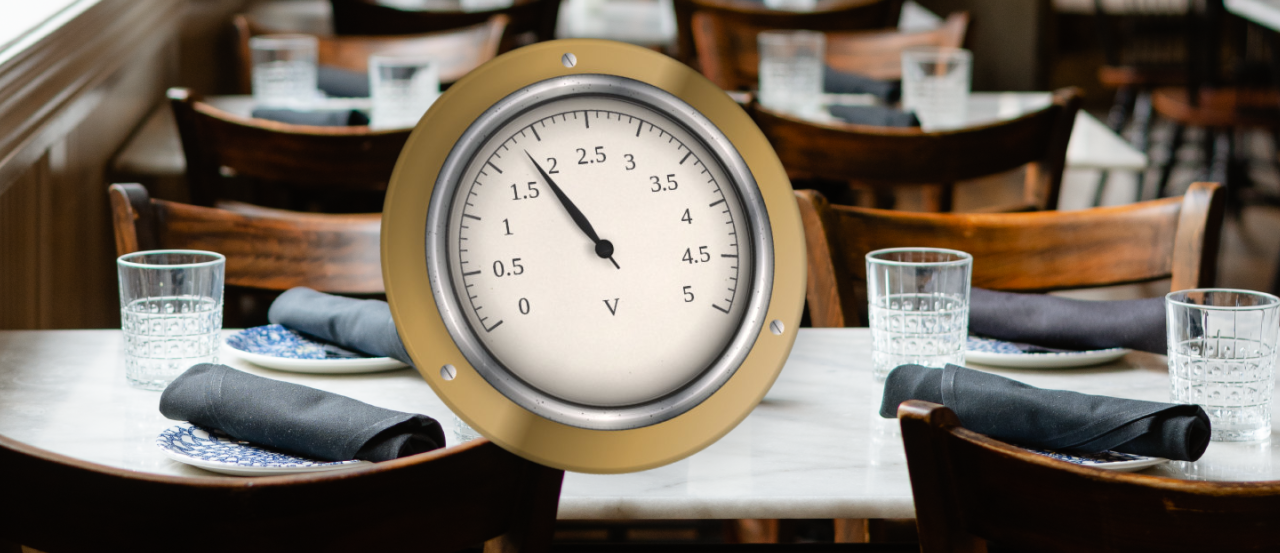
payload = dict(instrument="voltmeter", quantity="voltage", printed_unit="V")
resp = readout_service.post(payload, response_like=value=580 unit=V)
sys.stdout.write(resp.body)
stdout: value=1.8 unit=V
